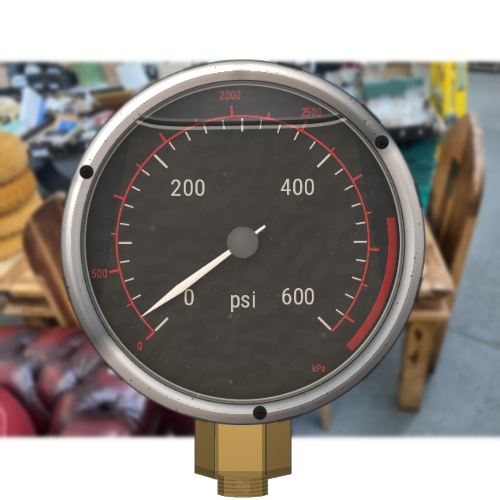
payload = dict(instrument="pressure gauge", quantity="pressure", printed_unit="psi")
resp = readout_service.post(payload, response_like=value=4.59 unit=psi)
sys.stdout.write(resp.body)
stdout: value=20 unit=psi
